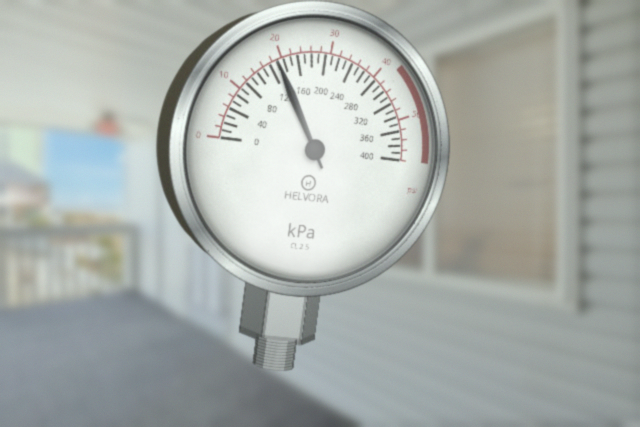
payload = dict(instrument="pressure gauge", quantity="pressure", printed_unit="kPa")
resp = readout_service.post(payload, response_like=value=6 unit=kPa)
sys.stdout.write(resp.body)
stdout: value=130 unit=kPa
